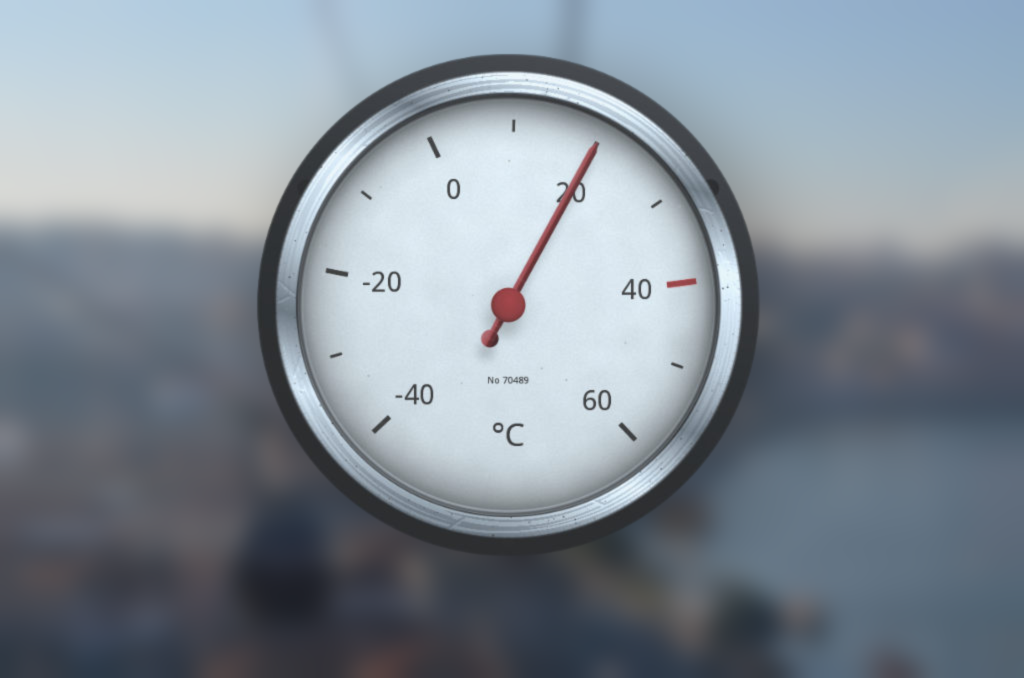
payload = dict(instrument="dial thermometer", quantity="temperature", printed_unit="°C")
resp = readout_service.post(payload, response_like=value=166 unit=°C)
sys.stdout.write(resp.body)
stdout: value=20 unit=°C
